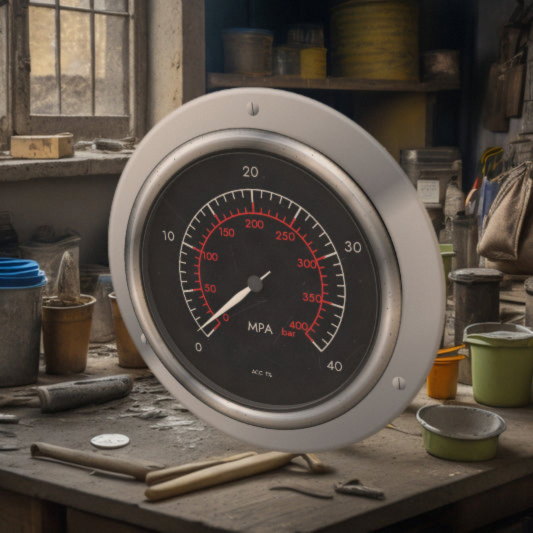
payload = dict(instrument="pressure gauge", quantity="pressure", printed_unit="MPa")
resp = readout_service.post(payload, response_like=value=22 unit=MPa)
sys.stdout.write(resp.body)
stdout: value=1 unit=MPa
